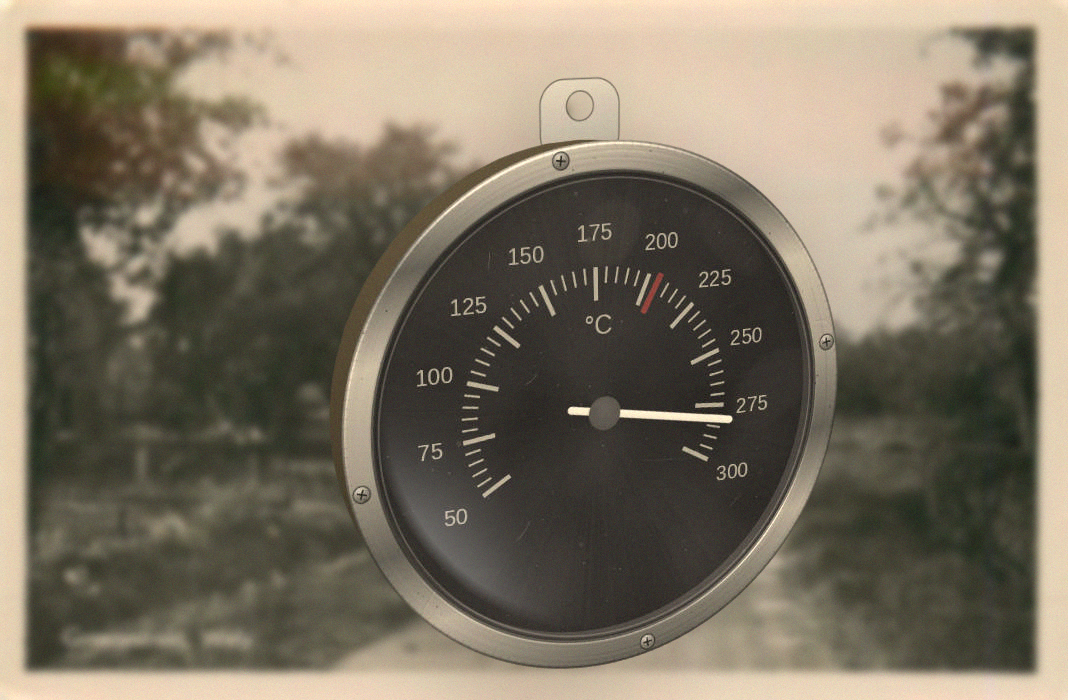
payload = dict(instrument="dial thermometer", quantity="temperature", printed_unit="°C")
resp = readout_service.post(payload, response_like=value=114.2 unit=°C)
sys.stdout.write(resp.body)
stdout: value=280 unit=°C
